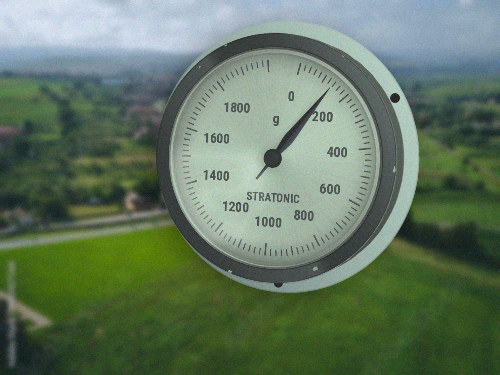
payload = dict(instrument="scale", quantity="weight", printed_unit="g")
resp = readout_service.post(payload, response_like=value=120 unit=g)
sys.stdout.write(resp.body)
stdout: value=140 unit=g
